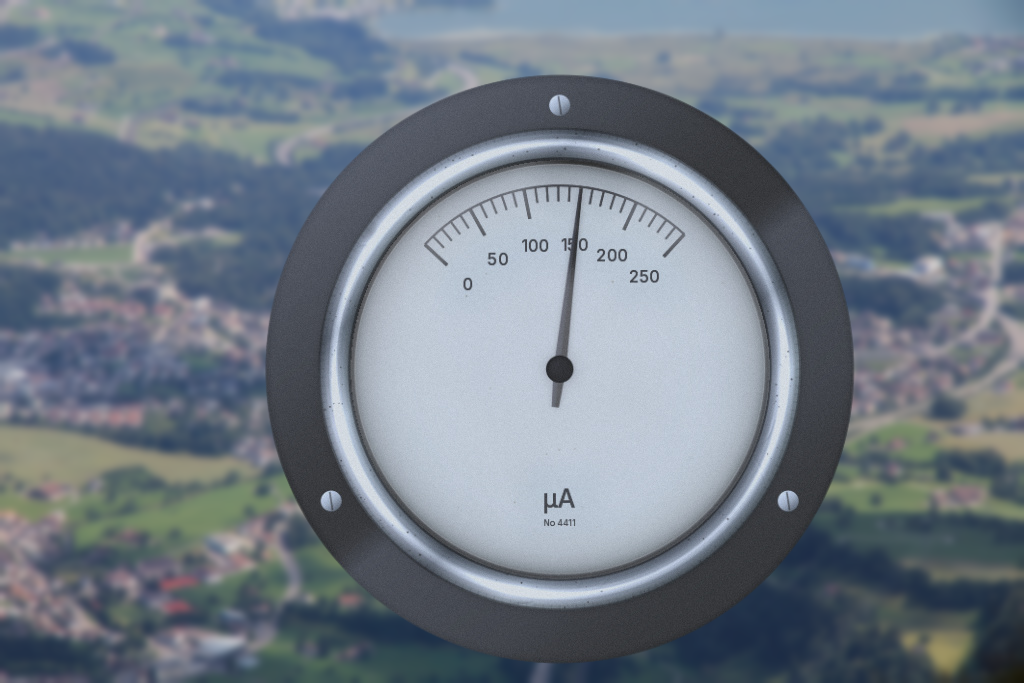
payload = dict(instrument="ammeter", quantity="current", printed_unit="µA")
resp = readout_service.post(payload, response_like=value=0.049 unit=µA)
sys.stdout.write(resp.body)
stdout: value=150 unit=µA
